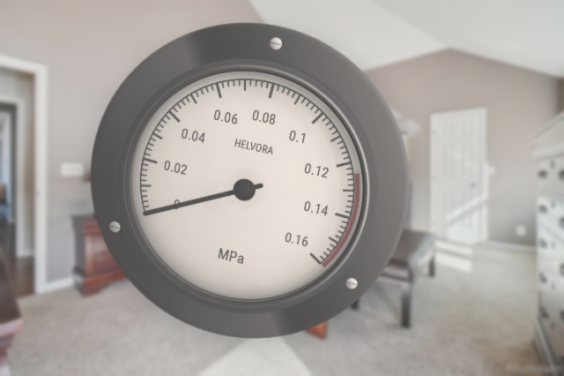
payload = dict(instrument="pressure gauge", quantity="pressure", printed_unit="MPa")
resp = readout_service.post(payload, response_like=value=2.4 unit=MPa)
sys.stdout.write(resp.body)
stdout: value=0 unit=MPa
